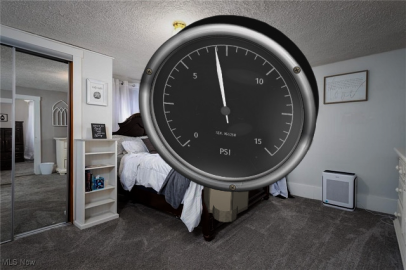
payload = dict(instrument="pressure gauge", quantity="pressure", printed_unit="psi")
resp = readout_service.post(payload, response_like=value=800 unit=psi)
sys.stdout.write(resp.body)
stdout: value=7 unit=psi
